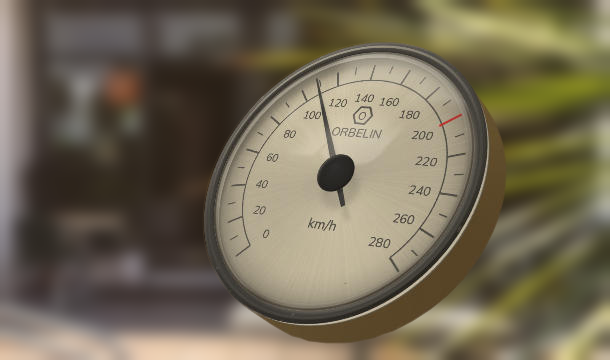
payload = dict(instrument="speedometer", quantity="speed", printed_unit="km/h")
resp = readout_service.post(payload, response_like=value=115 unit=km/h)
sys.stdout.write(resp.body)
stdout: value=110 unit=km/h
